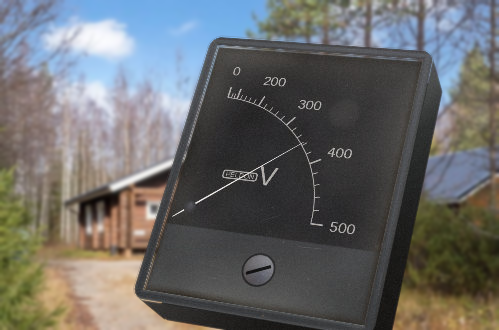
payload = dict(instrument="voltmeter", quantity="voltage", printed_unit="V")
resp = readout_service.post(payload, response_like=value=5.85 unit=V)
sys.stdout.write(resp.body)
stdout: value=360 unit=V
